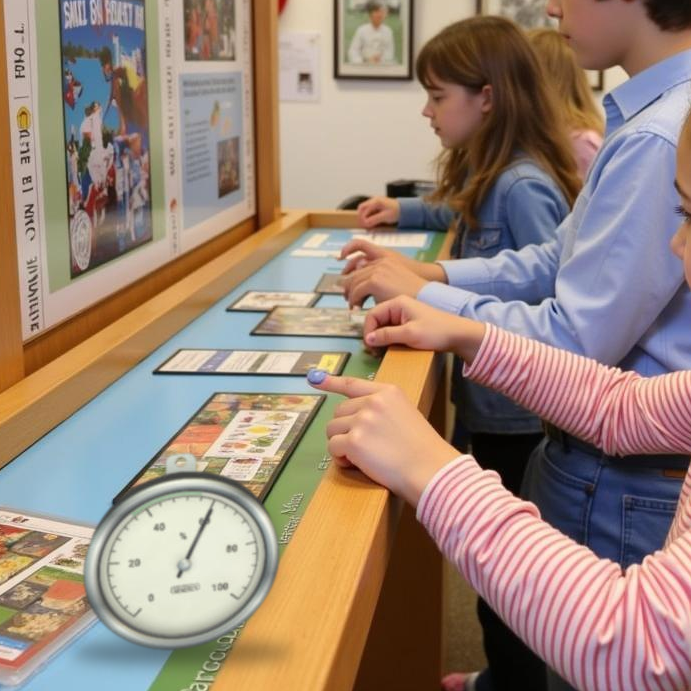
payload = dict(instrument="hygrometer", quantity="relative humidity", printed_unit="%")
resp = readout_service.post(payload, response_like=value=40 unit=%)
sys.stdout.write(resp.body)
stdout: value=60 unit=%
